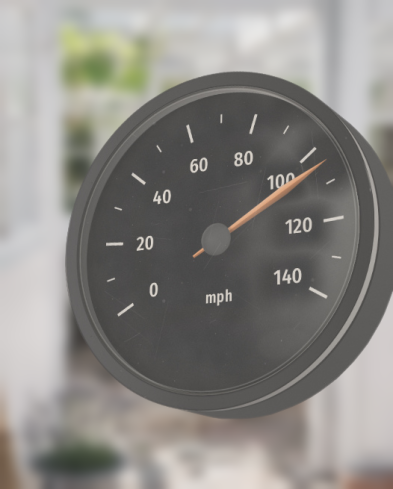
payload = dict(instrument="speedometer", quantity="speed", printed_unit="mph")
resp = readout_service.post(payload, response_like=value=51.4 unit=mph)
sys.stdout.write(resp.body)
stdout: value=105 unit=mph
